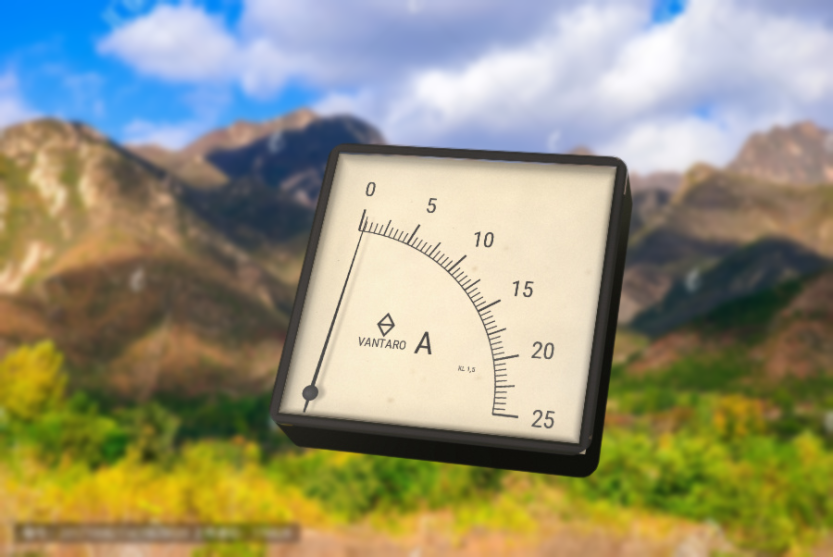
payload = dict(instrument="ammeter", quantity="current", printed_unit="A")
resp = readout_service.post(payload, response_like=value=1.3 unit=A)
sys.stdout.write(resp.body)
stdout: value=0.5 unit=A
